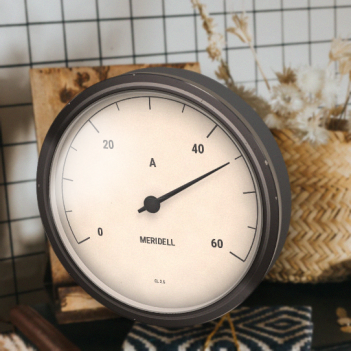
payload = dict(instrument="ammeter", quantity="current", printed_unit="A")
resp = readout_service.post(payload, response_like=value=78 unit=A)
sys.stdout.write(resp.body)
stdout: value=45 unit=A
